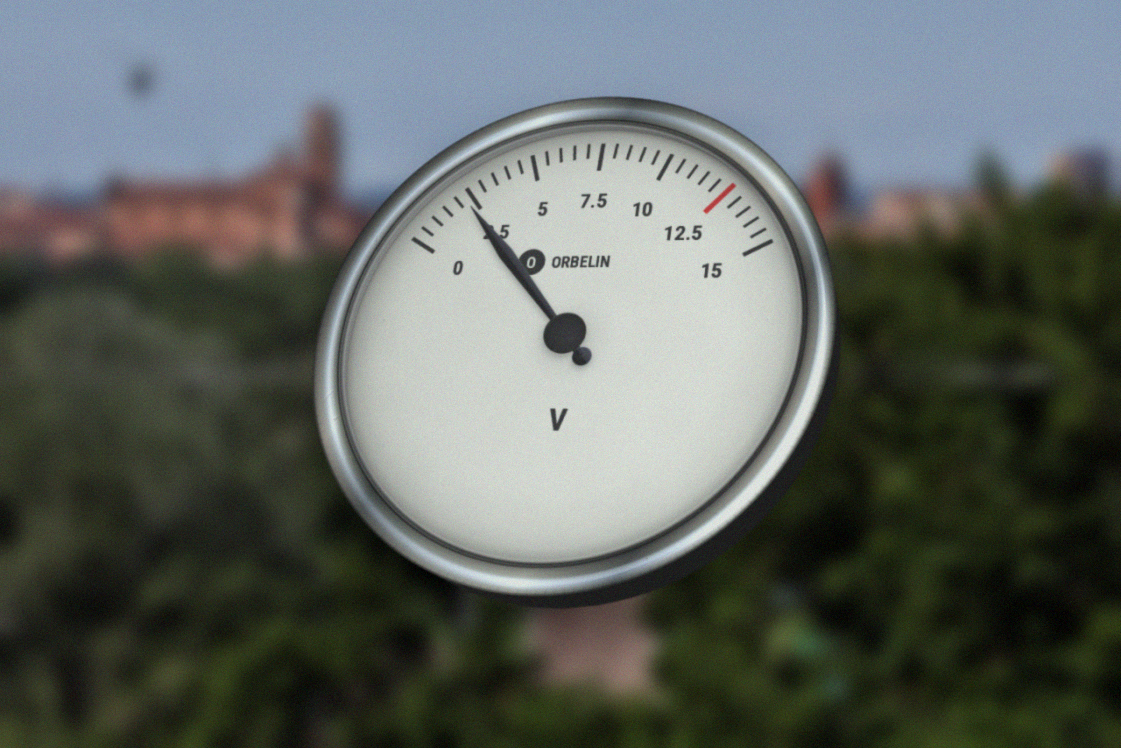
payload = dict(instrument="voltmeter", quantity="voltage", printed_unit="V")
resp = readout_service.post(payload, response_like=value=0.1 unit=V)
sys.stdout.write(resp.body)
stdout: value=2.25 unit=V
